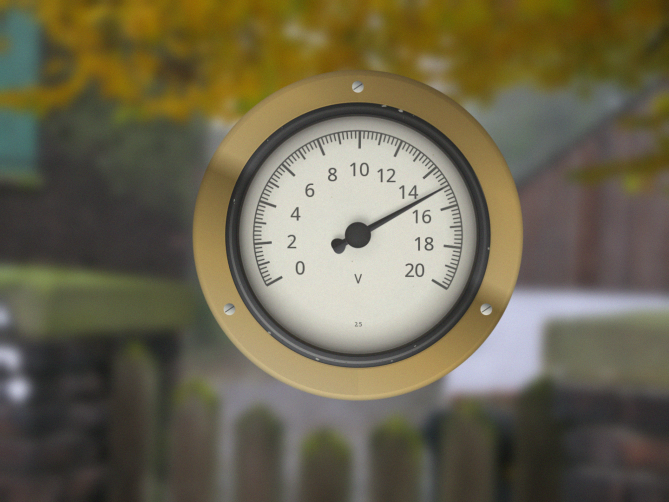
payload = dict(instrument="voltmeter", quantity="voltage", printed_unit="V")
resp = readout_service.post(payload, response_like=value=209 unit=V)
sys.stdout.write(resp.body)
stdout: value=15 unit=V
